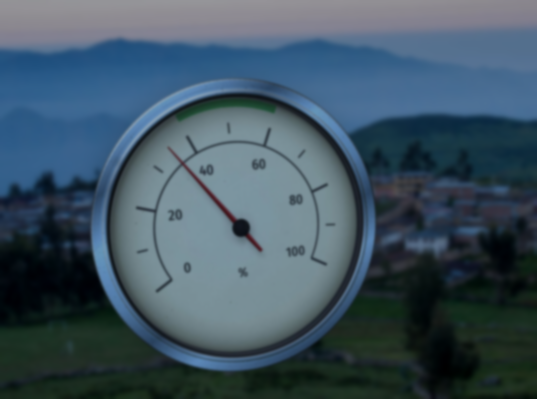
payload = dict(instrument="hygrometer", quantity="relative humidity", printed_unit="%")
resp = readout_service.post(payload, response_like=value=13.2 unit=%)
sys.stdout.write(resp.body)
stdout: value=35 unit=%
